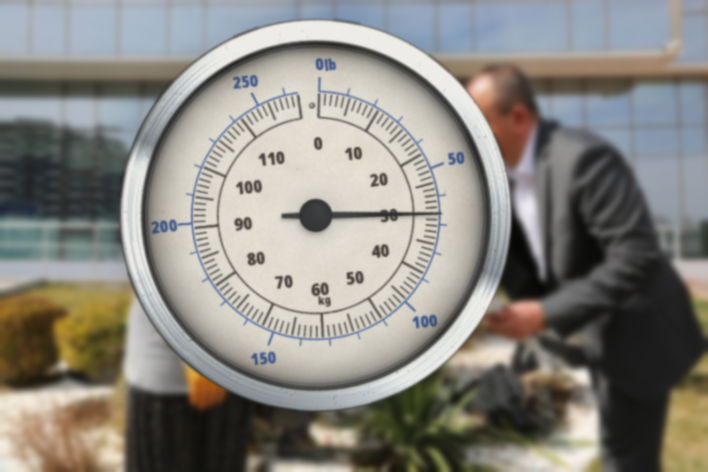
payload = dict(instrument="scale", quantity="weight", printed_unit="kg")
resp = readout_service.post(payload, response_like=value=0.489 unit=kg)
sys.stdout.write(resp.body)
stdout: value=30 unit=kg
